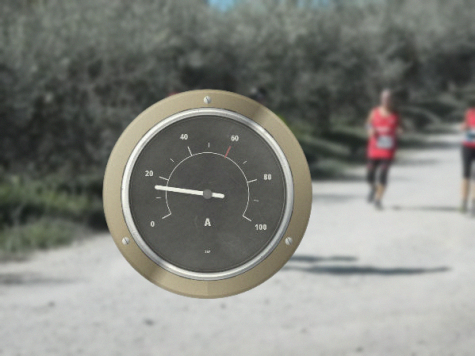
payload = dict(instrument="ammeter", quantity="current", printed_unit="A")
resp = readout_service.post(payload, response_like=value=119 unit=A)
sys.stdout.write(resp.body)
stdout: value=15 unit=A
